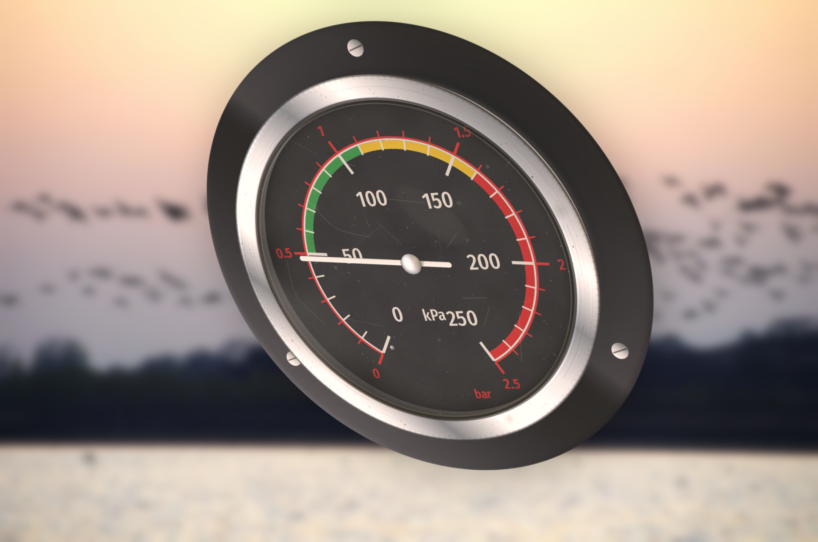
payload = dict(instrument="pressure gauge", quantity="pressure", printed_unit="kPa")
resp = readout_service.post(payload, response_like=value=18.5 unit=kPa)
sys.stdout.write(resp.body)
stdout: value=50 unit=kPa
